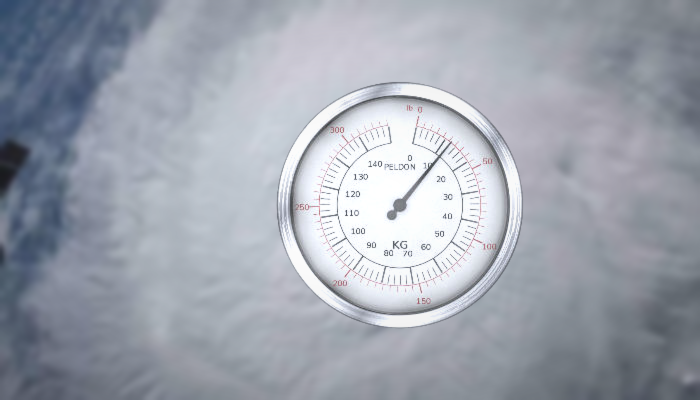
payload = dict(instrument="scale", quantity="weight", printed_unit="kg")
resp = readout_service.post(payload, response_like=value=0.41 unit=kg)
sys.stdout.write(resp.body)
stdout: value=12 unit=kg
